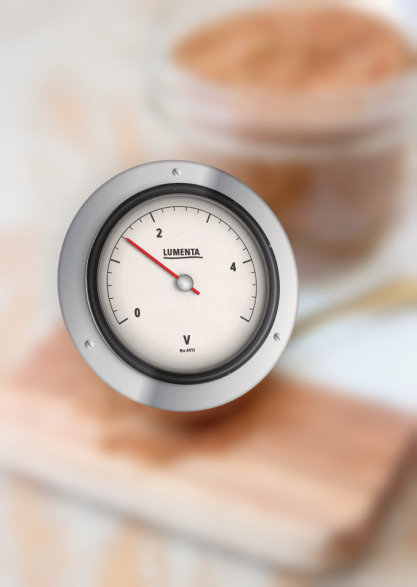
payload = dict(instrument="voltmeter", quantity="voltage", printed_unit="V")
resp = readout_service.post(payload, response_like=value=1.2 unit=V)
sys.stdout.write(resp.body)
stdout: value=1.4 unit=V
